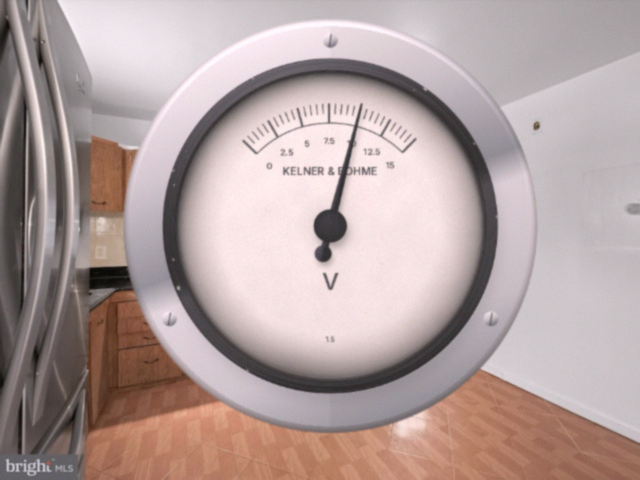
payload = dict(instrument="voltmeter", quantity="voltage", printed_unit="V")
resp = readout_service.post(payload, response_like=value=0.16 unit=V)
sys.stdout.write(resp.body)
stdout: value=10 unit=V
